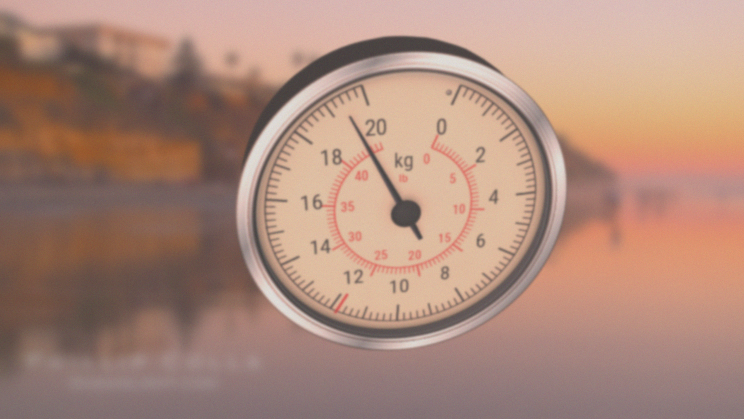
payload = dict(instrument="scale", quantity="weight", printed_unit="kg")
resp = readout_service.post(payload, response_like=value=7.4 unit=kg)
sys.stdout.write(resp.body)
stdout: value=19.4 unit=kg
